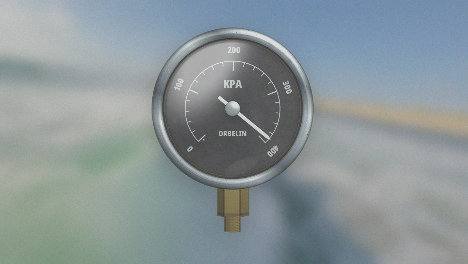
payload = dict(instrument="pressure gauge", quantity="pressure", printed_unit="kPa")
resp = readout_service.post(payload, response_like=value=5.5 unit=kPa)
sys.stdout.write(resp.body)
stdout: value=390 unit=kPa
